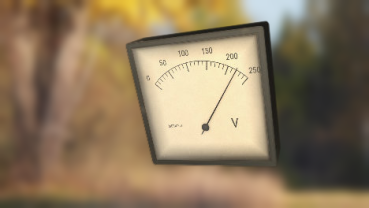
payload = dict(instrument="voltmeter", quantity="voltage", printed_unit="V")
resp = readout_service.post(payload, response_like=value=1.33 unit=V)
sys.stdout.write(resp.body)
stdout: value=220 unit=V
